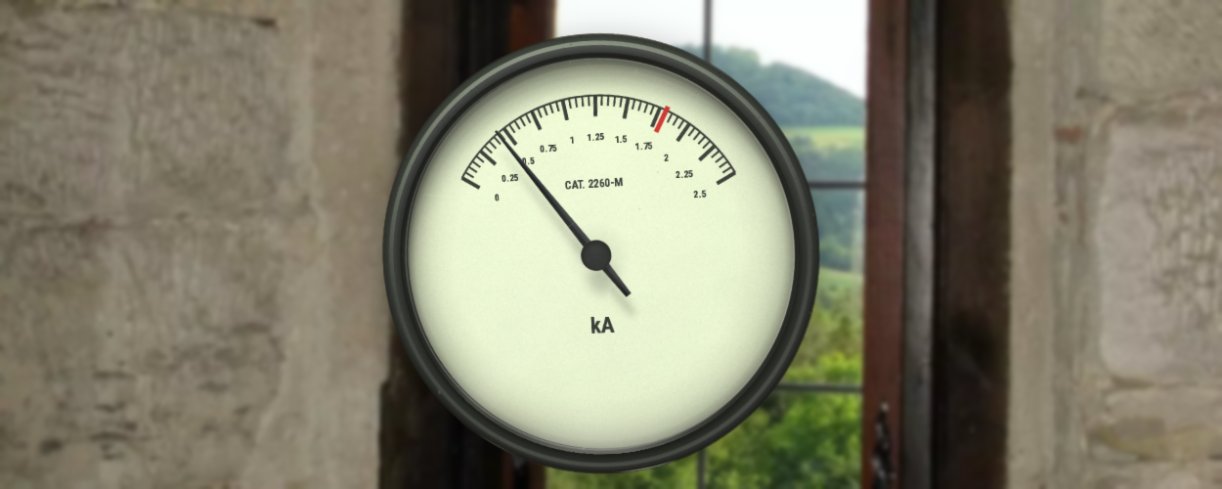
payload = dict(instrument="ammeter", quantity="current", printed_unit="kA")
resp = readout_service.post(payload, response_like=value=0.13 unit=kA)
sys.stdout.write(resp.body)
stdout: value=0.45 unit=kA
